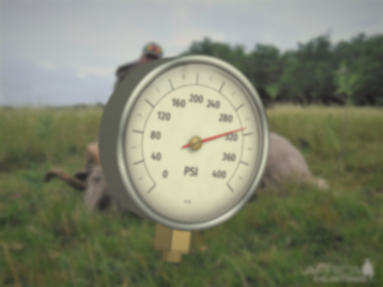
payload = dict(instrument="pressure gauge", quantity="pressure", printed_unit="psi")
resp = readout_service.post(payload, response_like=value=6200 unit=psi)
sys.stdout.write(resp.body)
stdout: value=310 unit=psi
